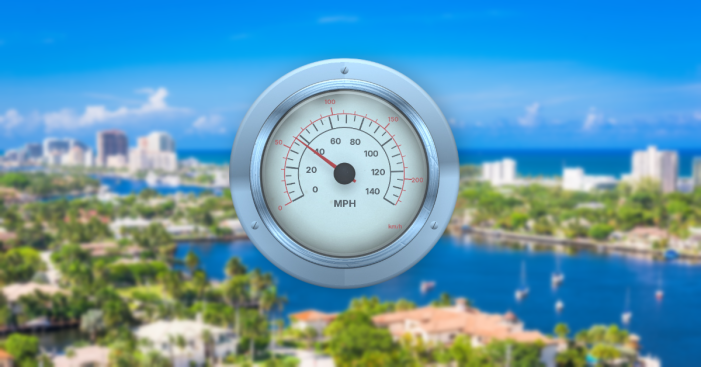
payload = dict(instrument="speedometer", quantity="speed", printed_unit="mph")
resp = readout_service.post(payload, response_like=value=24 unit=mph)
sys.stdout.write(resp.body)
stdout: value=37.5 unit=mph
